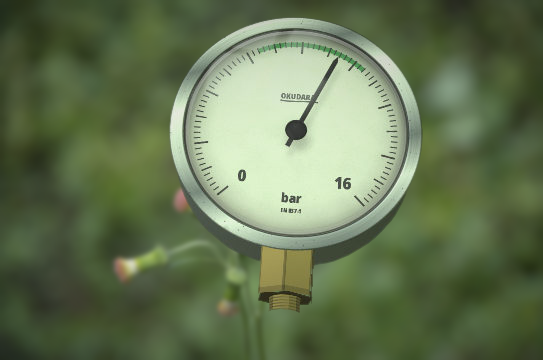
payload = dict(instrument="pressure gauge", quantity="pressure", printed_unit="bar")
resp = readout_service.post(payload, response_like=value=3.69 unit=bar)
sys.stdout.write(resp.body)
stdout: value=9.4 unit=bar
